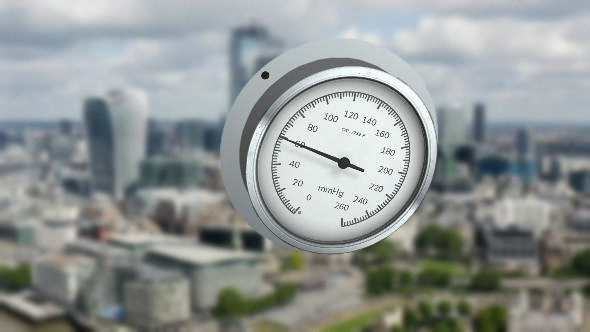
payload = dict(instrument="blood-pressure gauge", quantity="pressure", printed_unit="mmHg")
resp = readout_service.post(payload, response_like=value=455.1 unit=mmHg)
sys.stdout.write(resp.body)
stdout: value=60 unit=mmHg
